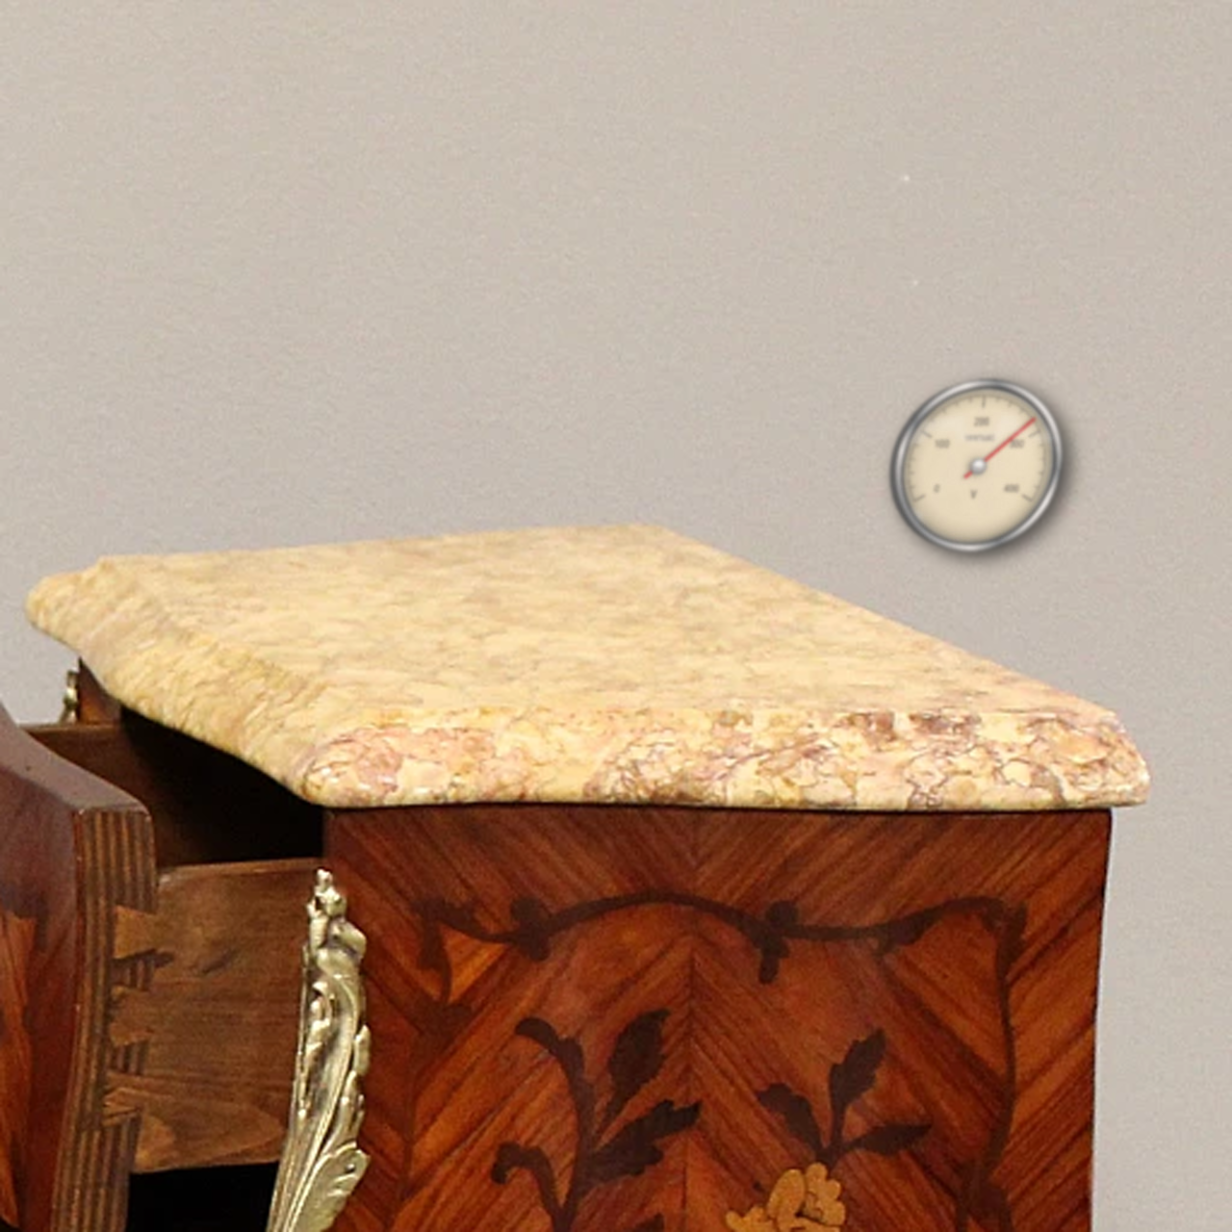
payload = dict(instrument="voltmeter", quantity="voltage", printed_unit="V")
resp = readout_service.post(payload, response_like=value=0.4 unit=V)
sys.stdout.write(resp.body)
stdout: value=280 unit=V
